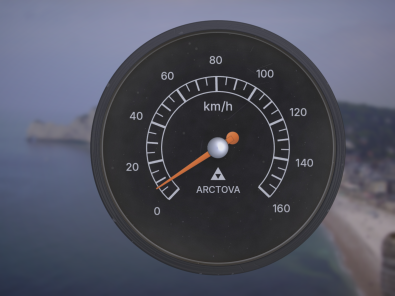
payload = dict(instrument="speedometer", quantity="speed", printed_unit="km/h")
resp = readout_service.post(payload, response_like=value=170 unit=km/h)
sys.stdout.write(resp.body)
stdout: value=7.5 unit=km/h
